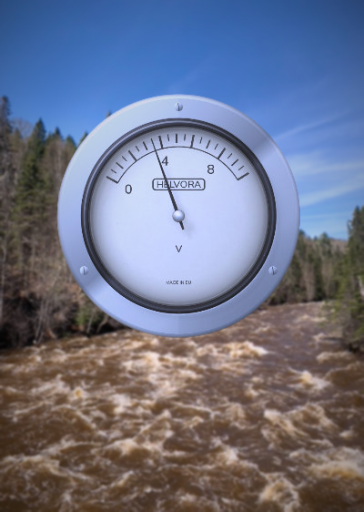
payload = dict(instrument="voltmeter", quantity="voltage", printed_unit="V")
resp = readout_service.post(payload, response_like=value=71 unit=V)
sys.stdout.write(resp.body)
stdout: value=3.5 unit=V
